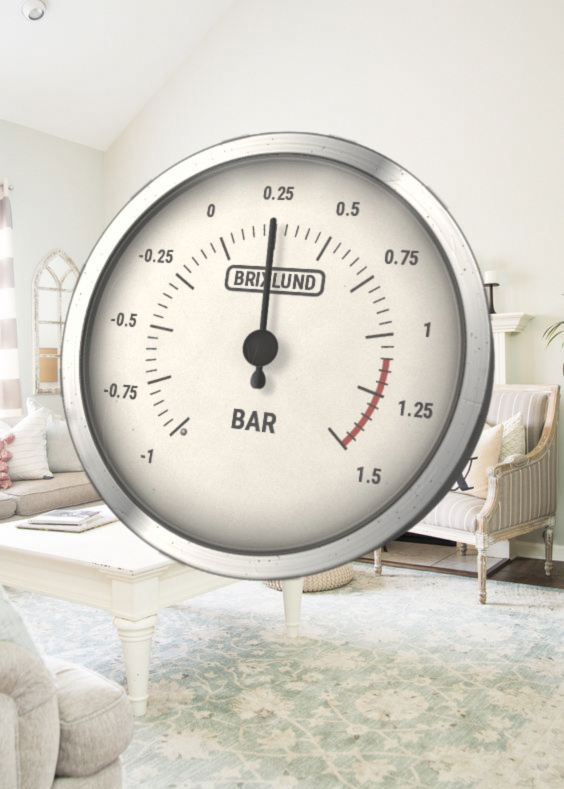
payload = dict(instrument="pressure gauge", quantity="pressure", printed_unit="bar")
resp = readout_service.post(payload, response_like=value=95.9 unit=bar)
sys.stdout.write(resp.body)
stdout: value=0.25 unit=bar
